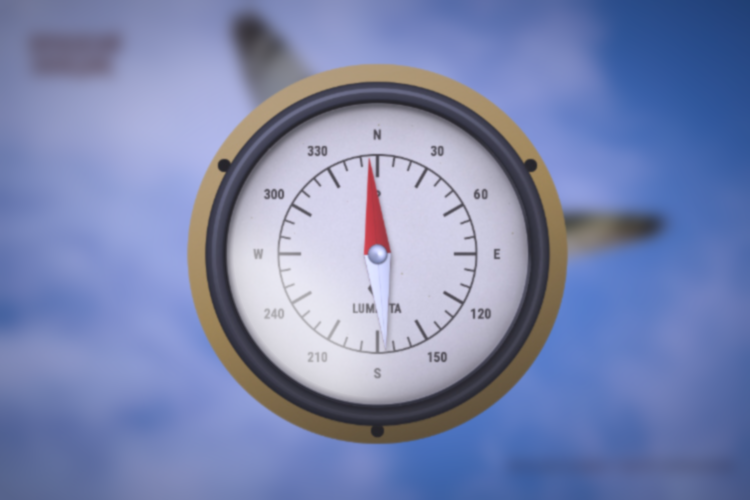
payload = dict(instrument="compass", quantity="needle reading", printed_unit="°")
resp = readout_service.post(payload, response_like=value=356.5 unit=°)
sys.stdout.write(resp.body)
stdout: value=355 unit=°
